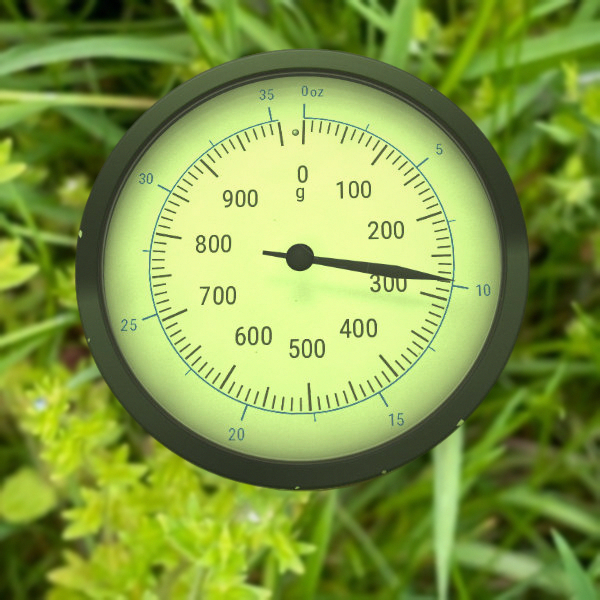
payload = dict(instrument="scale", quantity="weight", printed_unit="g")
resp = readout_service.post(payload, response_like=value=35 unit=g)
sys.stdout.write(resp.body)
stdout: value=280 unit=g
